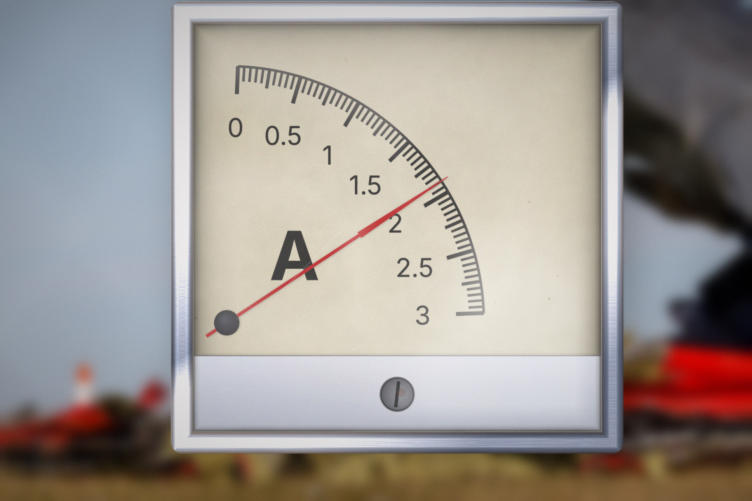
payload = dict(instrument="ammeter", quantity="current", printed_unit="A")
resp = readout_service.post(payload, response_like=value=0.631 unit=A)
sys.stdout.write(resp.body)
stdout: value=1.9 unit=A
